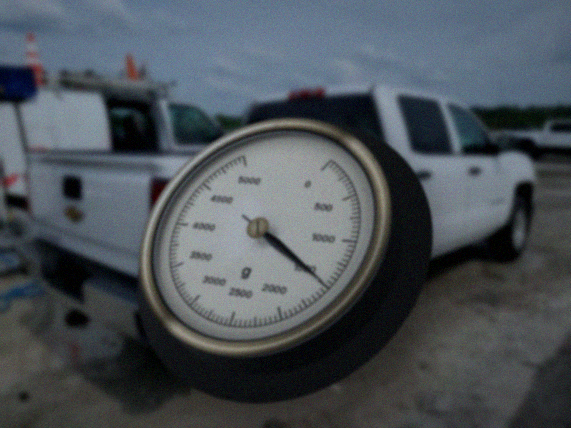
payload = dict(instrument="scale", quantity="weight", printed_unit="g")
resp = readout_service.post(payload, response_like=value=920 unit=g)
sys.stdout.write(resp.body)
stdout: value=1500 unit=g
